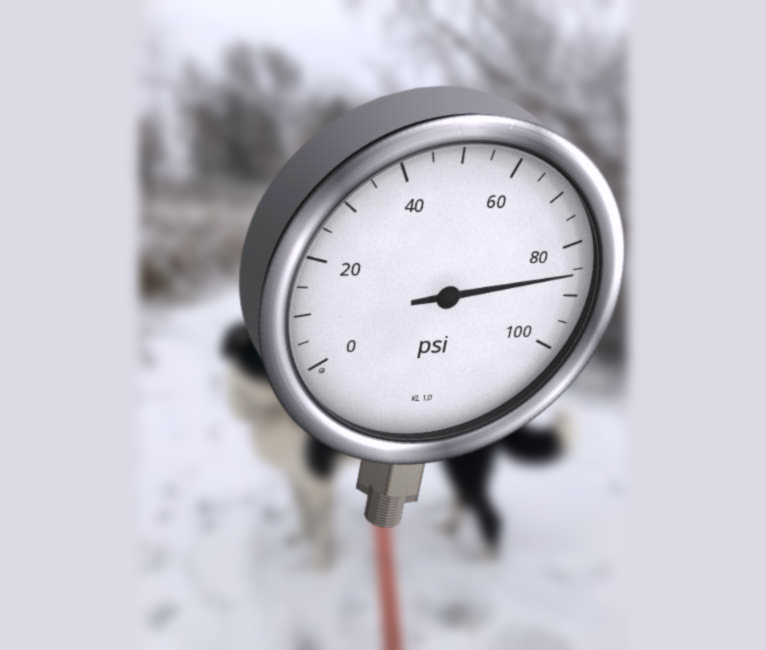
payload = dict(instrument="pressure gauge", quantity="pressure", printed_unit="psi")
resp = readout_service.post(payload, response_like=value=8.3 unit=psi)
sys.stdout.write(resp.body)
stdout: value=85 unit=psi
